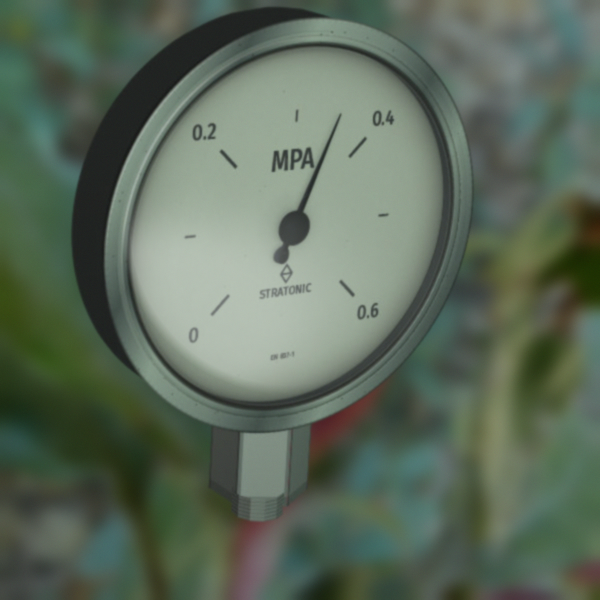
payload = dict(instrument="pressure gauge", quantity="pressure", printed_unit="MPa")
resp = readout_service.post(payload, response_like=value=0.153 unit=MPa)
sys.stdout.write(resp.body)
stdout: value=0.35 unit=MPa
